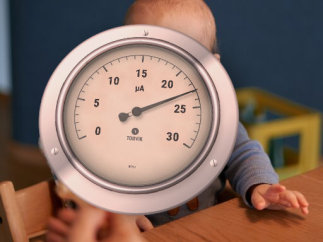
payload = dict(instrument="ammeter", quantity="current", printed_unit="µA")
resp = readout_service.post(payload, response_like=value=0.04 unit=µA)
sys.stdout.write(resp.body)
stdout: value=23 unit=µA
